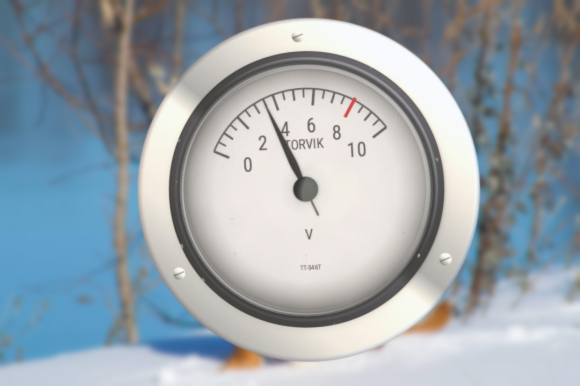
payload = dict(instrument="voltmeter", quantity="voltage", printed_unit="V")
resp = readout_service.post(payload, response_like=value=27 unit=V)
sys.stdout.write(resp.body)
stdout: value=3.5 unit=V
